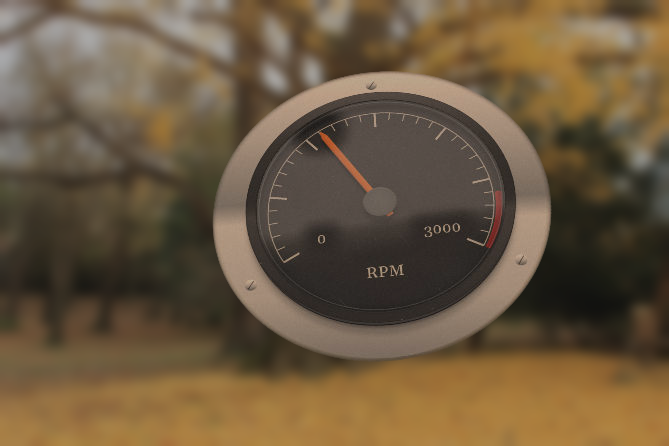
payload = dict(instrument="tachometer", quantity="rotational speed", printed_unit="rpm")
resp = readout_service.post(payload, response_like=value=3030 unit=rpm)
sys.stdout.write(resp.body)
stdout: value=1100 unit=rpm
